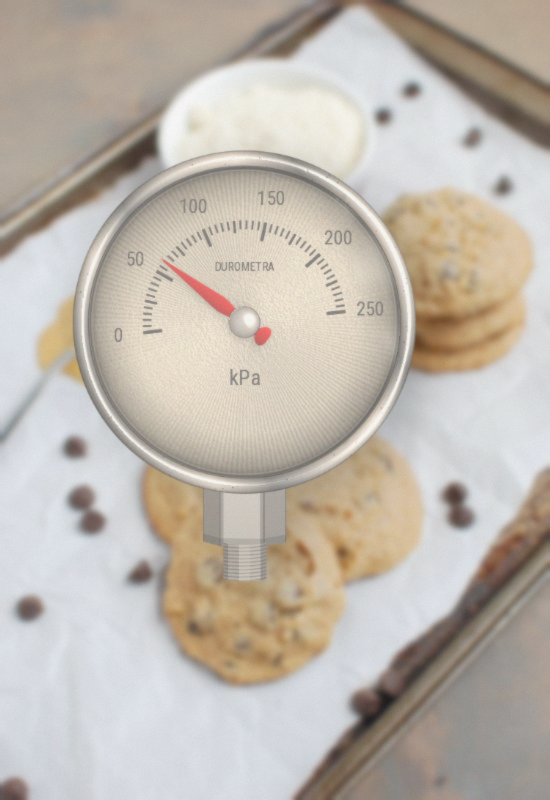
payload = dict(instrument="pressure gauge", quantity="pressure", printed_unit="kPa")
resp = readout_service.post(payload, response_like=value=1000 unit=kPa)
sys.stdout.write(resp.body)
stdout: value=60 unit=kPa
